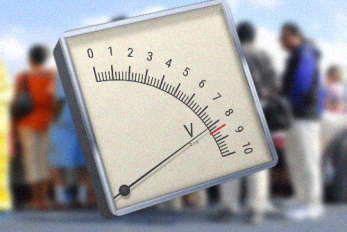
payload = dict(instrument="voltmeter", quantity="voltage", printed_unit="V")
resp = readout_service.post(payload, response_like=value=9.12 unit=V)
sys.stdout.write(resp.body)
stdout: value=8 unit=V
